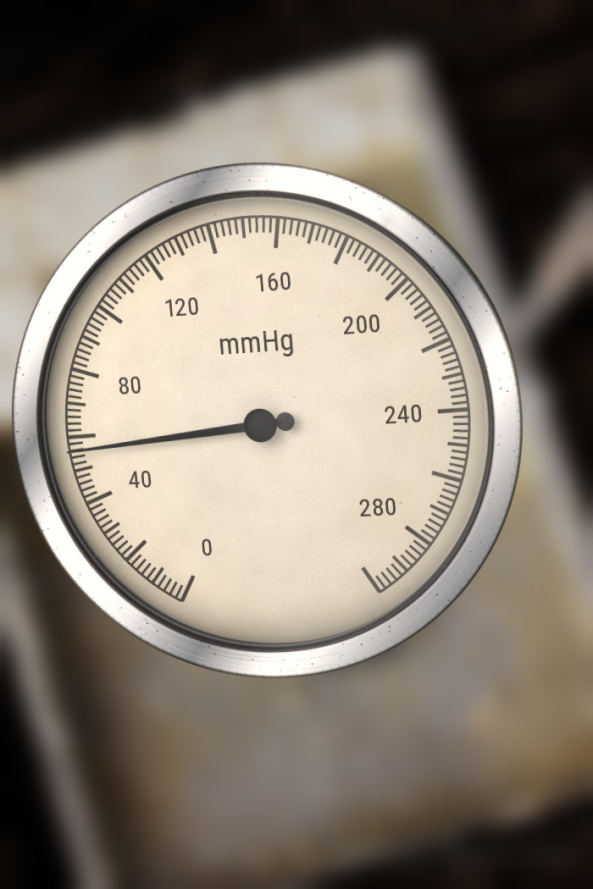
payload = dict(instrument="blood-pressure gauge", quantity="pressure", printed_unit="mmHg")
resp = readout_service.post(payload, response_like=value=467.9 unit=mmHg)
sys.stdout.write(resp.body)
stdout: value=56 unit=mmHg
